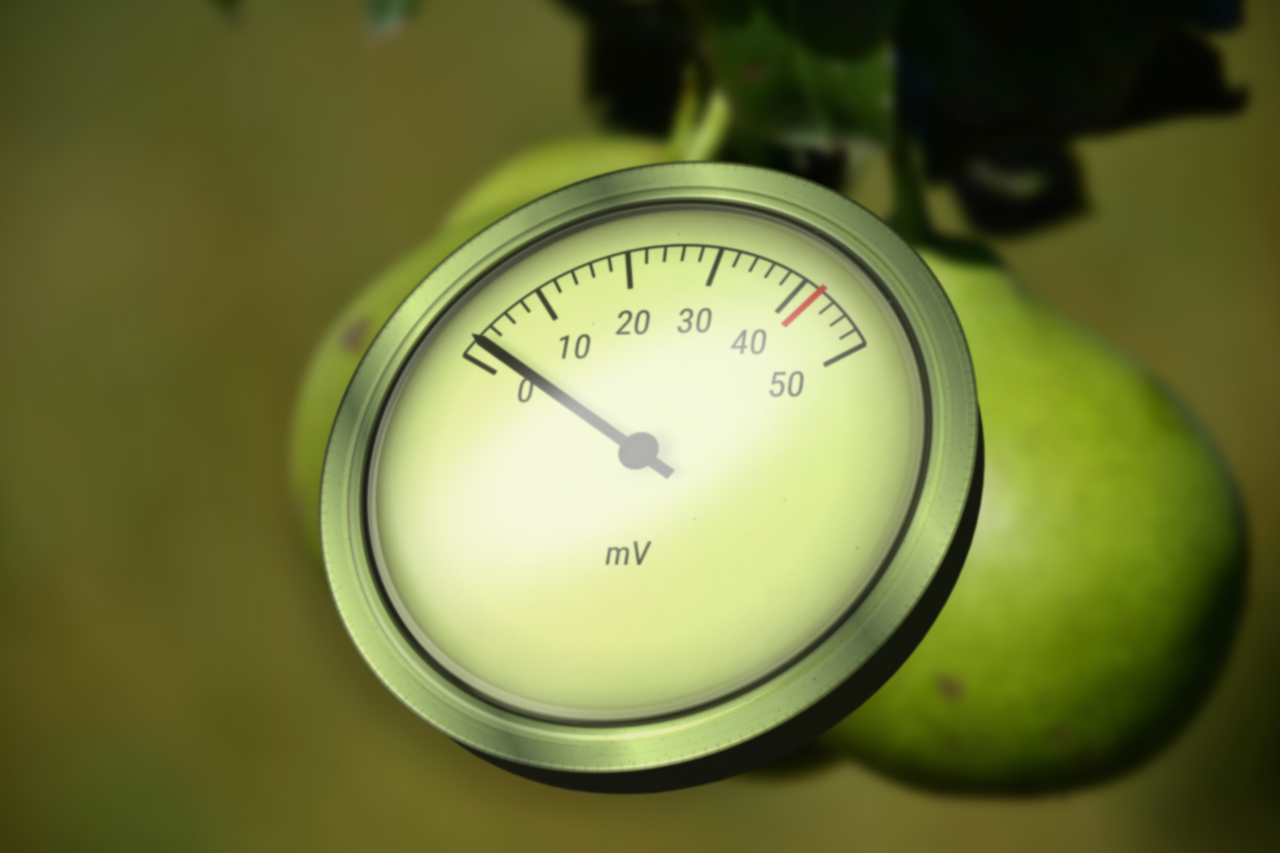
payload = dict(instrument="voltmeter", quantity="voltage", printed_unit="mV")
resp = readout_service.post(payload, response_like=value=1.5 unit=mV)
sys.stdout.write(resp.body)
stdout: value=2 unit=mV
